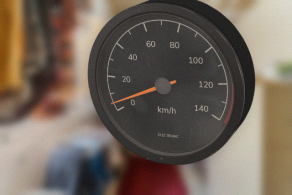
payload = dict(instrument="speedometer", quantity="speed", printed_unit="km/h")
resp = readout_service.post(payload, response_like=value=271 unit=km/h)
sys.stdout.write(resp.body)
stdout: value=5 unit=km/h
